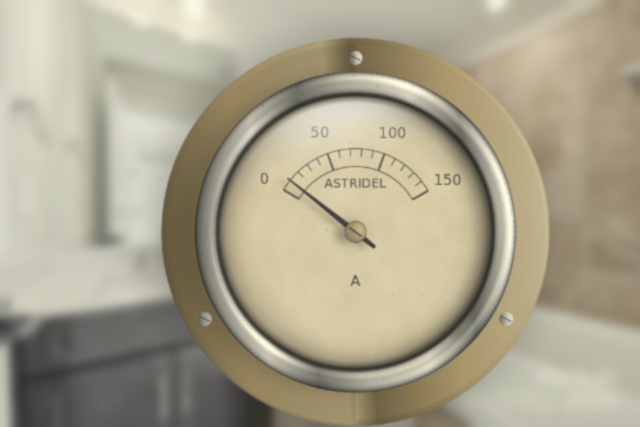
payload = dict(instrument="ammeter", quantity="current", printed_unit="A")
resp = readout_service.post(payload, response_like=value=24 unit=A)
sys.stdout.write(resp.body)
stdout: value=10 unit=A
